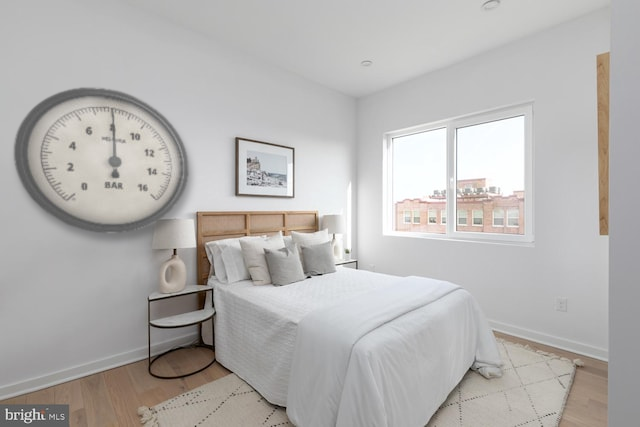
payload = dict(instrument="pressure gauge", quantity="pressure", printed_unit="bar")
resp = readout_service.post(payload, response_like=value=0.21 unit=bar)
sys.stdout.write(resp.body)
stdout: value=8 unit=bar
